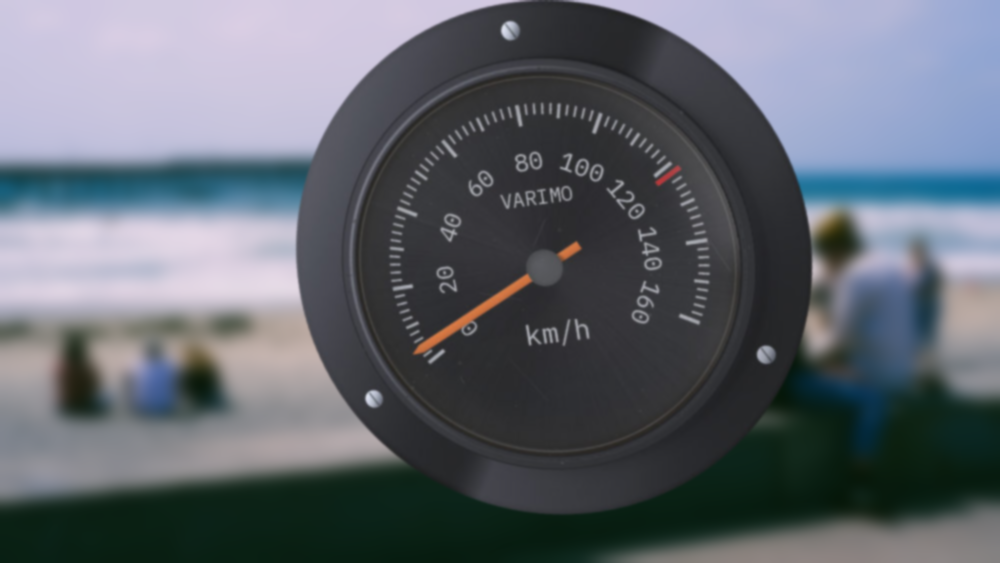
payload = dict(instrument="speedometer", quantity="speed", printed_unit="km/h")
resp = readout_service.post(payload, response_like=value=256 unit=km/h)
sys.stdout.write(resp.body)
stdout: value=4 unit=km/h
